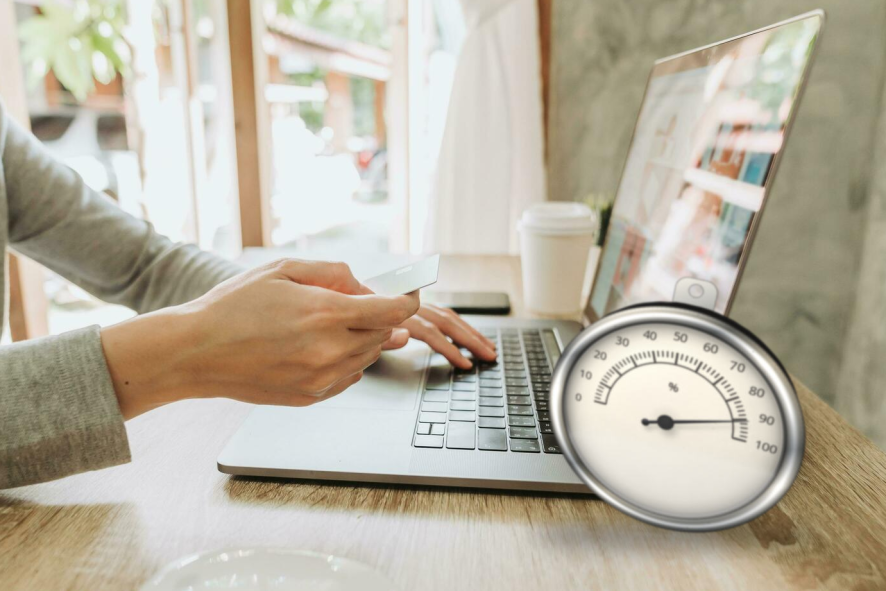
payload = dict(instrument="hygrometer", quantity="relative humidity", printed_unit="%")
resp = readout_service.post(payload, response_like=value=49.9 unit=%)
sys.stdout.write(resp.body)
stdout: value=90 unit=%
